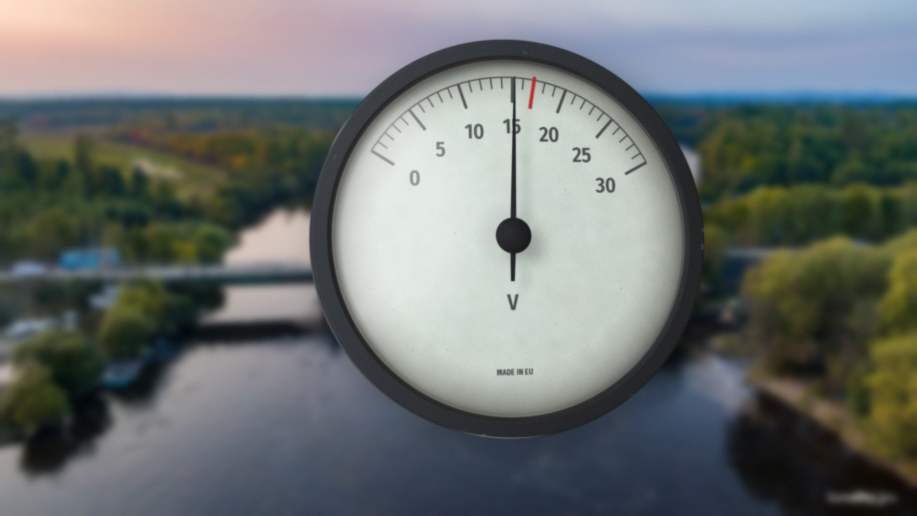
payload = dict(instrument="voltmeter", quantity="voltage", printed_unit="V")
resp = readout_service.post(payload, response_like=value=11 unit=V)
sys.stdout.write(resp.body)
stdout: value=15 unit=V
